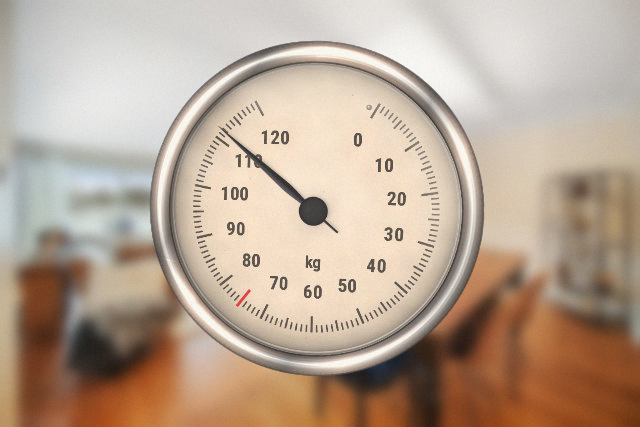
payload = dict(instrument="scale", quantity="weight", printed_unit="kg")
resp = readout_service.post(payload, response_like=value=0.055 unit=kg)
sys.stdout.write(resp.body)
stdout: value=112 unit=kg
